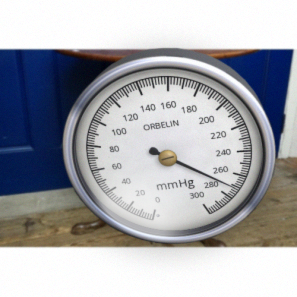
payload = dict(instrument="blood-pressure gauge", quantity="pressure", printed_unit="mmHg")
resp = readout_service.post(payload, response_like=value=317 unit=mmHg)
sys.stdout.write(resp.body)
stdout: value=270 unit=mmHg
